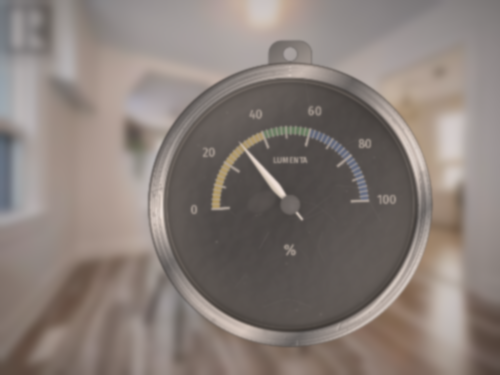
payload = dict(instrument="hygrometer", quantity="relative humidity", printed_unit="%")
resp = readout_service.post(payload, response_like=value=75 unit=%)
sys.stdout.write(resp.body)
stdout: value=30 unit=%
